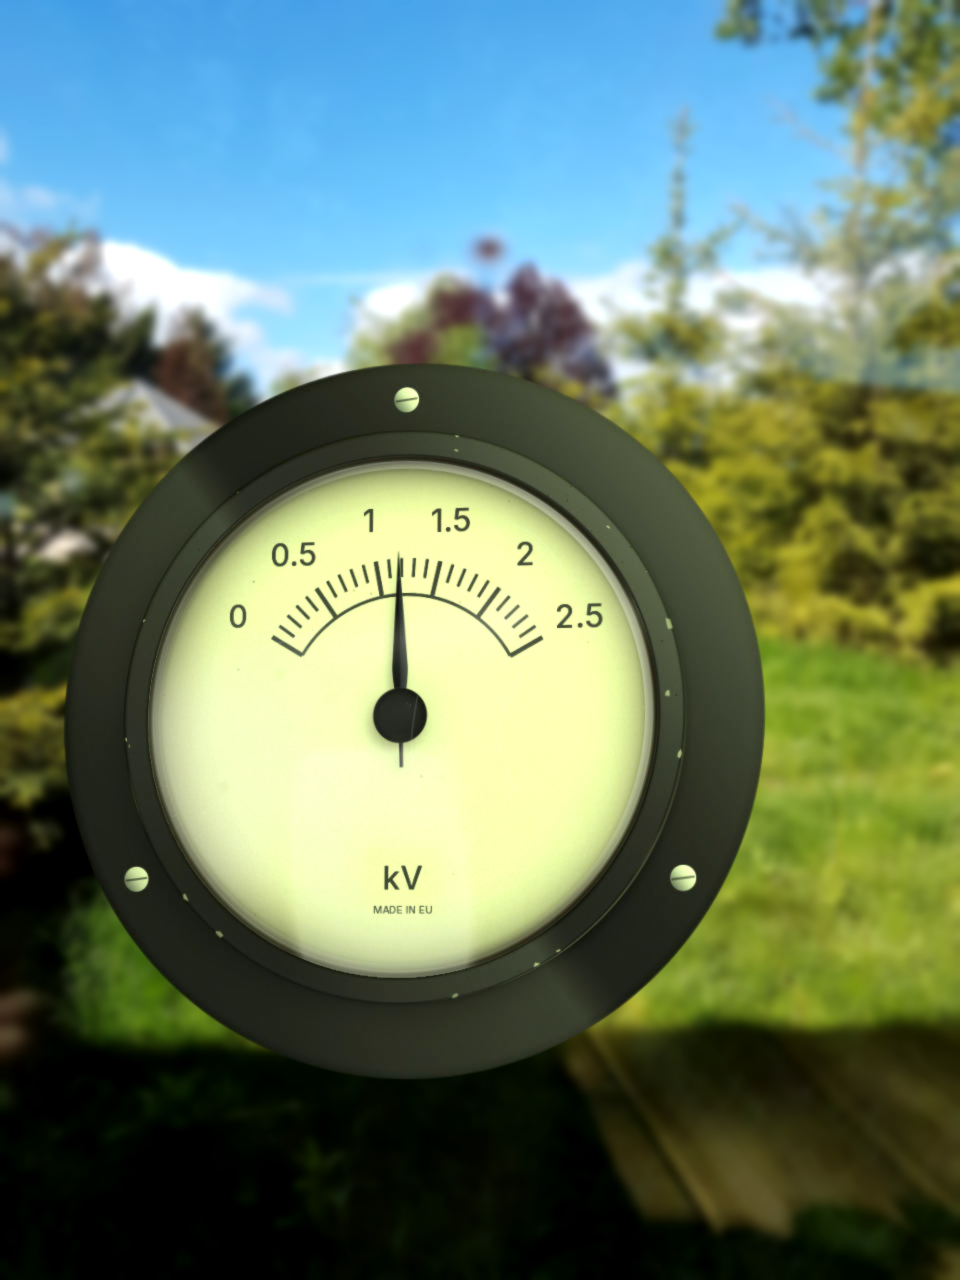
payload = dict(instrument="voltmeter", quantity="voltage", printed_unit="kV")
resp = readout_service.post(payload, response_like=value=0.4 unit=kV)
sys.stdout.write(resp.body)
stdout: value=1.2 unit=kV
